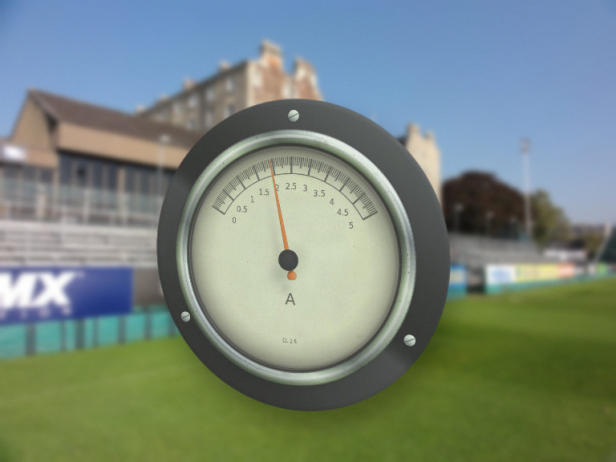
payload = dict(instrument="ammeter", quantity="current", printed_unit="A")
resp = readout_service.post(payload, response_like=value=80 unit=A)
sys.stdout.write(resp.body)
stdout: value=2 unit=A
